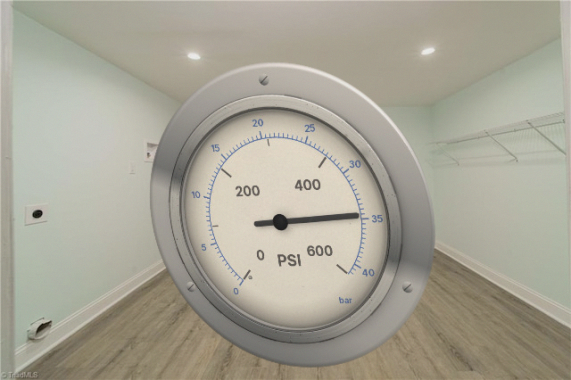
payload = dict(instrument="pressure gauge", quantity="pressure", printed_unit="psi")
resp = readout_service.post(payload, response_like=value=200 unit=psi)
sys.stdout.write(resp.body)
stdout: value=500 unit=psi
